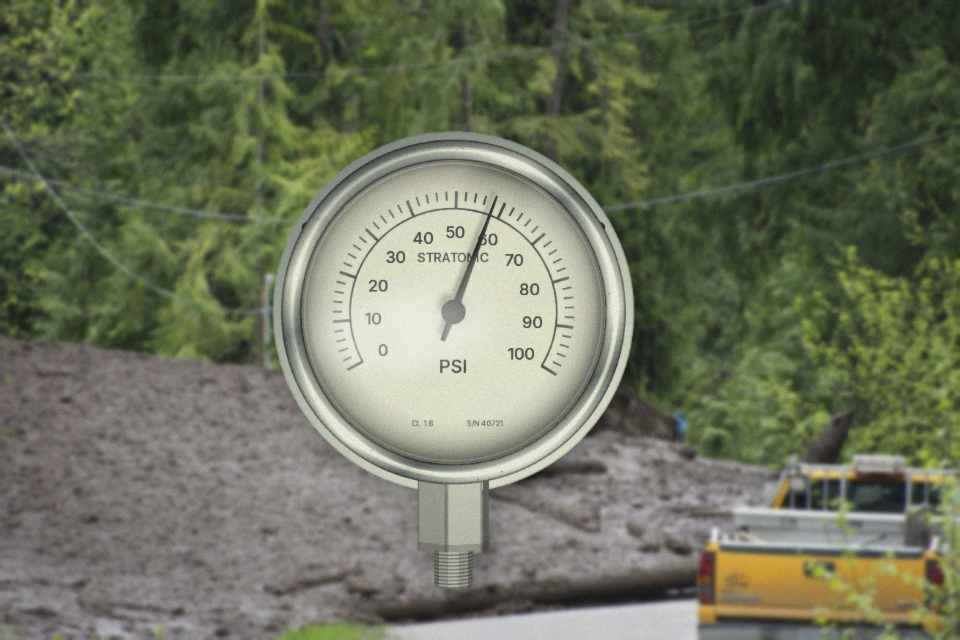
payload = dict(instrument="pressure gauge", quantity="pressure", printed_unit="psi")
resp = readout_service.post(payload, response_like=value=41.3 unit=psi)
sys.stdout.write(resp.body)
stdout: value=58 unit=psi
